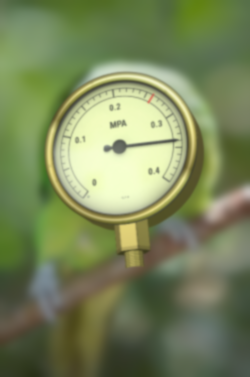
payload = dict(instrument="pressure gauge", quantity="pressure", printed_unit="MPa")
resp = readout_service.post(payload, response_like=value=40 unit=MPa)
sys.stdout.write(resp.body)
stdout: value=0.34 unit=MPa
